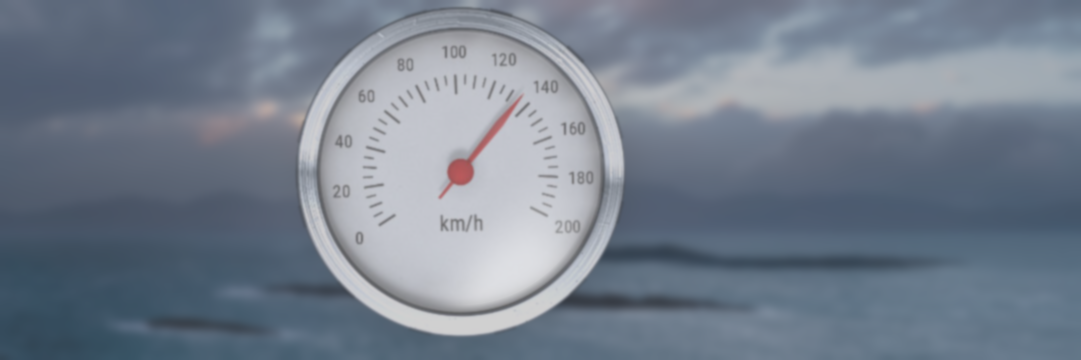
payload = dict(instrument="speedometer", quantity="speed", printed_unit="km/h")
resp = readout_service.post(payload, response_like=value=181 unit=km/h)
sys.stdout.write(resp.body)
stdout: value=135 unit=km/h
